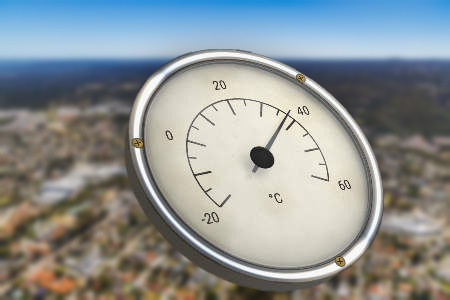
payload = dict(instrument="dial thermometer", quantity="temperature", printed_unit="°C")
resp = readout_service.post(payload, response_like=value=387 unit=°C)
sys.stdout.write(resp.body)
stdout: value=37.5 unit=°C
